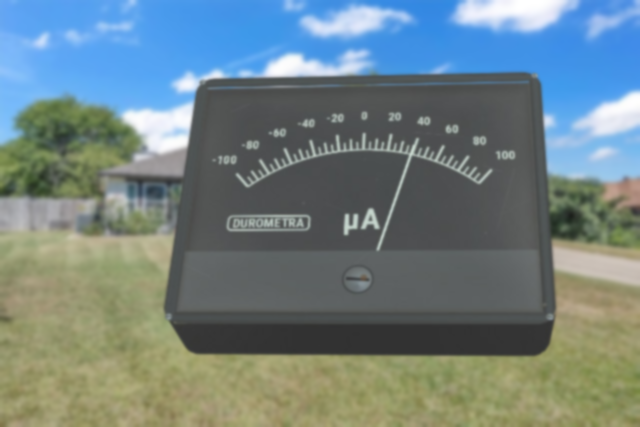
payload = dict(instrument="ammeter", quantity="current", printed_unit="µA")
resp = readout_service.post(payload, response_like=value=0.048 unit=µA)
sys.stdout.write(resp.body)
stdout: value=40 unit=µA
